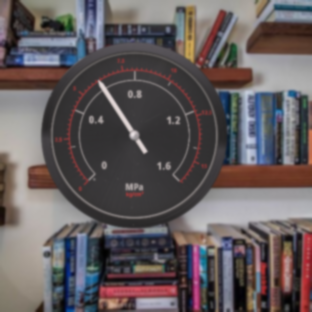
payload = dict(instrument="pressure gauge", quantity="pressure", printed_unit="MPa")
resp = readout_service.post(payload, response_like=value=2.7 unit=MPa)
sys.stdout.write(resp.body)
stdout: value=0.6 unit=MPa
